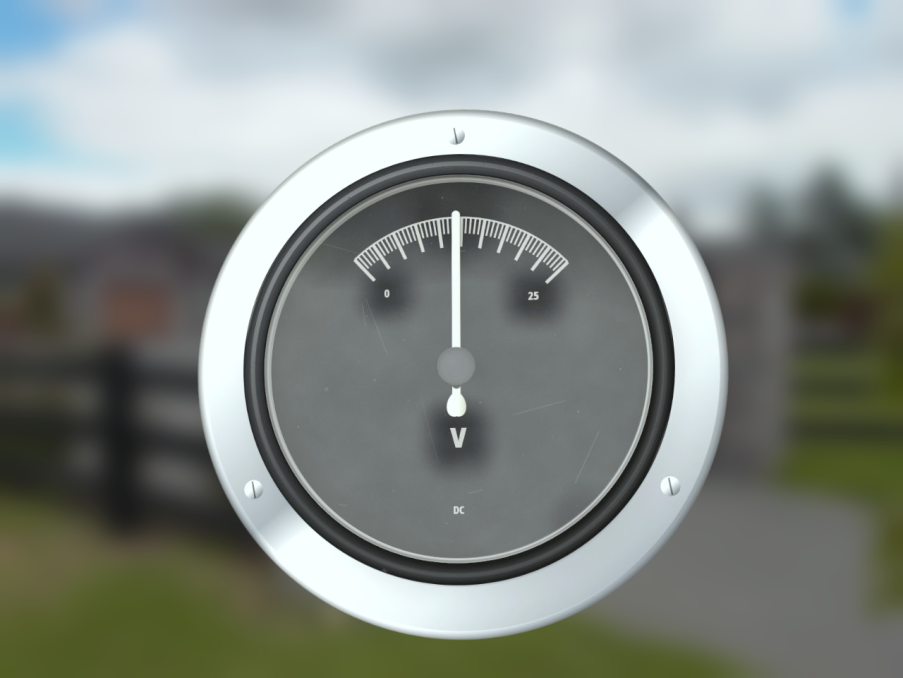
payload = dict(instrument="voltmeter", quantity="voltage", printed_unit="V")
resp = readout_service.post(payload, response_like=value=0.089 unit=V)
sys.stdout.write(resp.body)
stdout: value=12 unit=V
